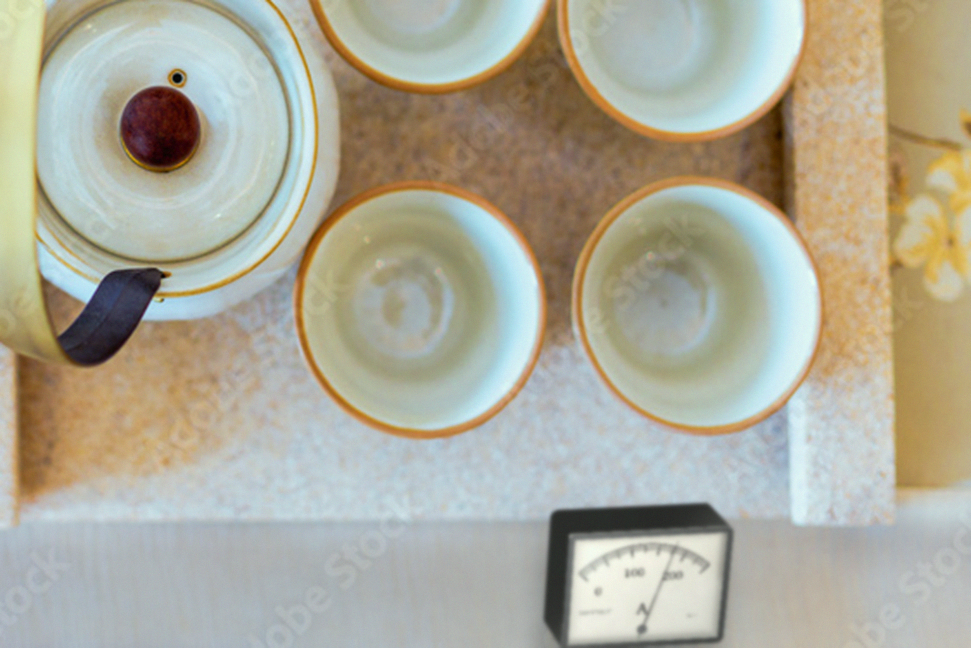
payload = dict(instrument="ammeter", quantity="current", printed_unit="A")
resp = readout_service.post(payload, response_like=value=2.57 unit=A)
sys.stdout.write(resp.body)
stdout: value=175 unit=A
